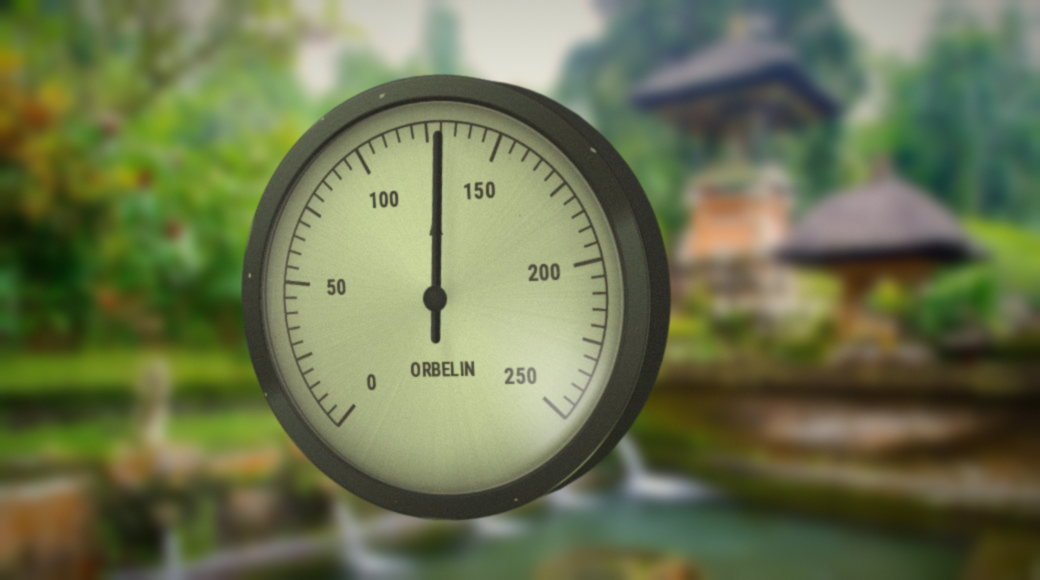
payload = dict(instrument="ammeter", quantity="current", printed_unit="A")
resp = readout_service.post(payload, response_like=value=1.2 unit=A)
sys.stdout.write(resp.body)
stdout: value=130 unit=A
